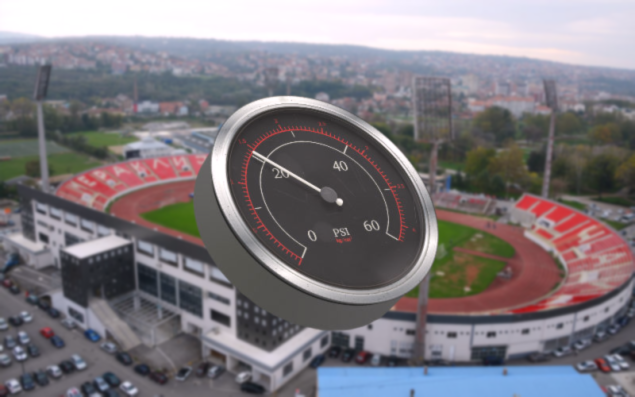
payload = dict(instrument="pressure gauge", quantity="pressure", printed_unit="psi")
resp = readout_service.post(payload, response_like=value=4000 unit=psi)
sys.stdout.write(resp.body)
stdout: value=20 unit=psi
